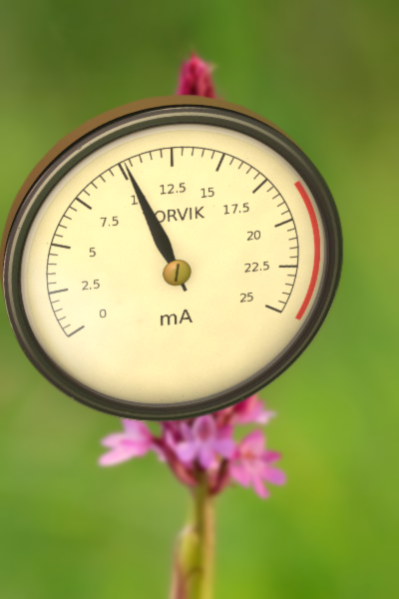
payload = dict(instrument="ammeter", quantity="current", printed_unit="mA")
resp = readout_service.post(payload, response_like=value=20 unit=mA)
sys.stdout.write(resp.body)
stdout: value=10.25 unit=mA
